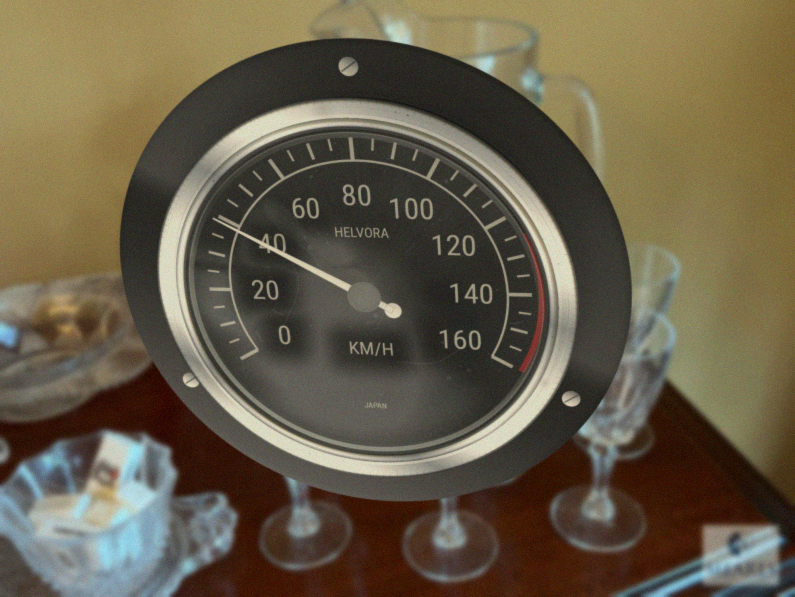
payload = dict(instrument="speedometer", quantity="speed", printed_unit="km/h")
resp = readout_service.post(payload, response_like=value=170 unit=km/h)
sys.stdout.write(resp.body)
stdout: value=40 unit=km/h
